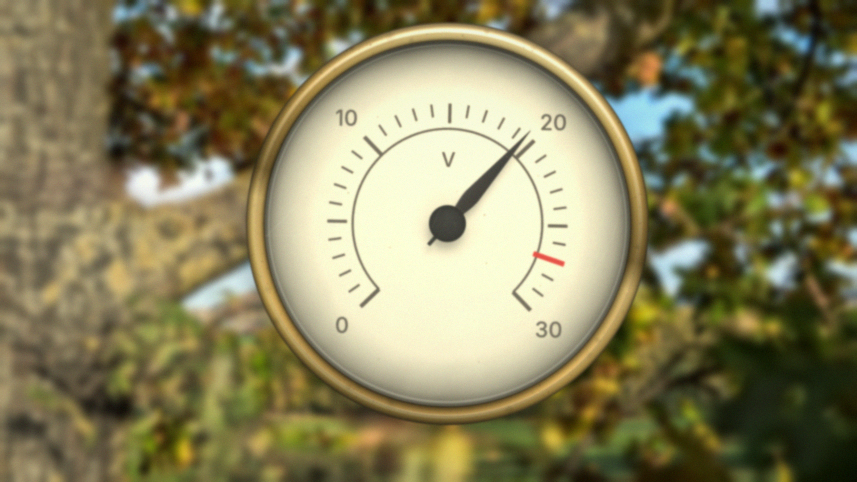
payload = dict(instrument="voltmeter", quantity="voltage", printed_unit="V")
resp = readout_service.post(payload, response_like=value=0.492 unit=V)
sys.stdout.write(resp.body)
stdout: value=19.5 unit=V
